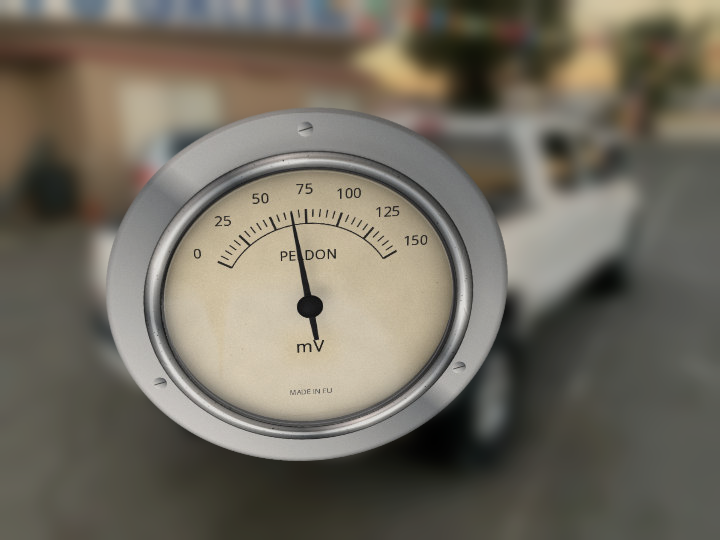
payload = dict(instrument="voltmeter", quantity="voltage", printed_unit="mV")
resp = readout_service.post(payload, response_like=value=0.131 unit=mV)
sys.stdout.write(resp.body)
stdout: value=65 unit=mV
